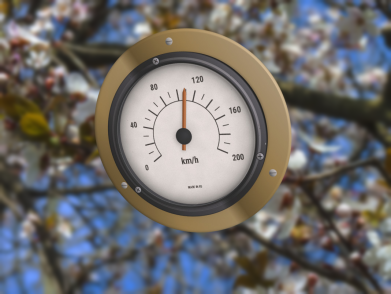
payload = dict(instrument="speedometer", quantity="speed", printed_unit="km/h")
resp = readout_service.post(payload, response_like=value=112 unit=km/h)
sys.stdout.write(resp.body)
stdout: value=110 unit=km/h
